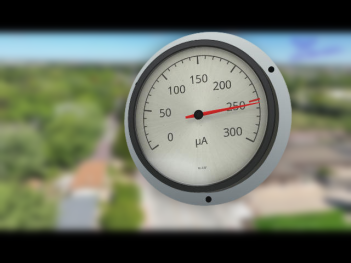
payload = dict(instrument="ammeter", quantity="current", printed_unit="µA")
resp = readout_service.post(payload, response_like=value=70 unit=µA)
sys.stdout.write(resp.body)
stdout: value=255 unit=µA
